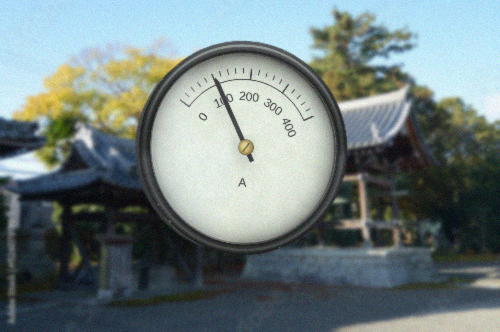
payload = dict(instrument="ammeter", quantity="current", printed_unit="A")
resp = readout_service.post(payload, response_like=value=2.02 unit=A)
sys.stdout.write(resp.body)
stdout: value=100 unit=A
